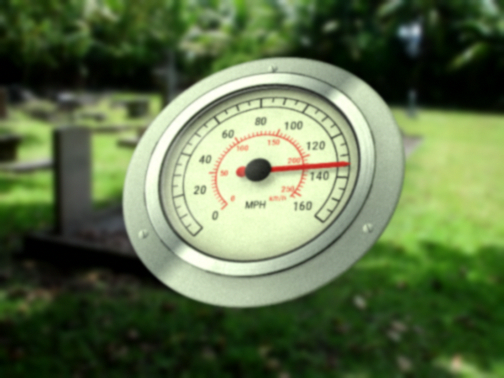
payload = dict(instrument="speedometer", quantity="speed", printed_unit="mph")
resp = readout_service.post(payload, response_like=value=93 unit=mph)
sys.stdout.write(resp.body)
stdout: value=135 unit=mph
